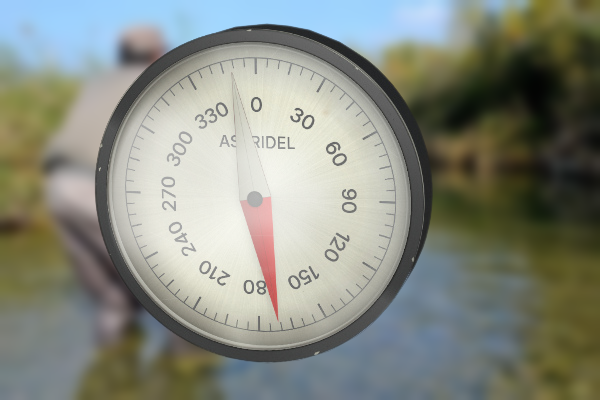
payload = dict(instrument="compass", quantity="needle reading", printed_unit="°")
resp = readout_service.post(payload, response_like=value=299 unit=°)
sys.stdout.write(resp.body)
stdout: value=170 unit=°
